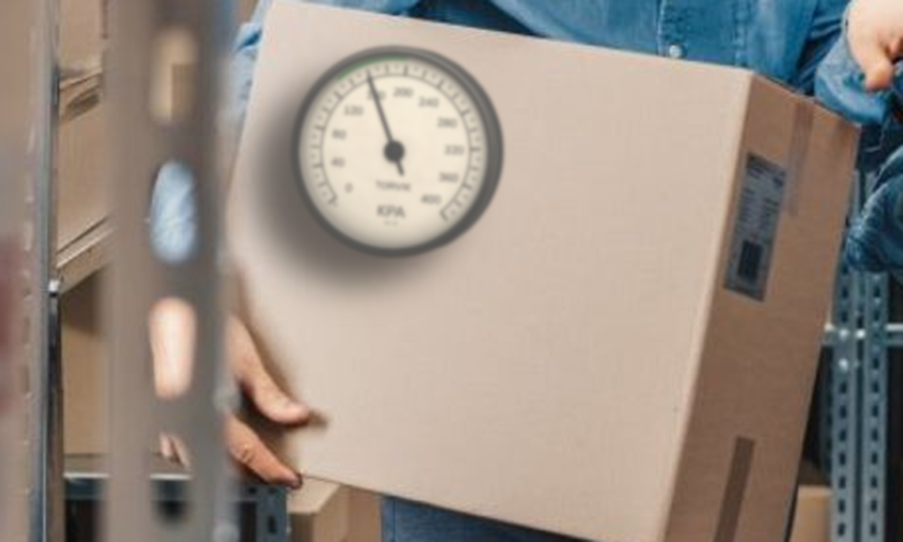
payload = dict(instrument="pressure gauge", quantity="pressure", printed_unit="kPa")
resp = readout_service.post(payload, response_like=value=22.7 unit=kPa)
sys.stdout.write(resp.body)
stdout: value=160 unit=kPa
